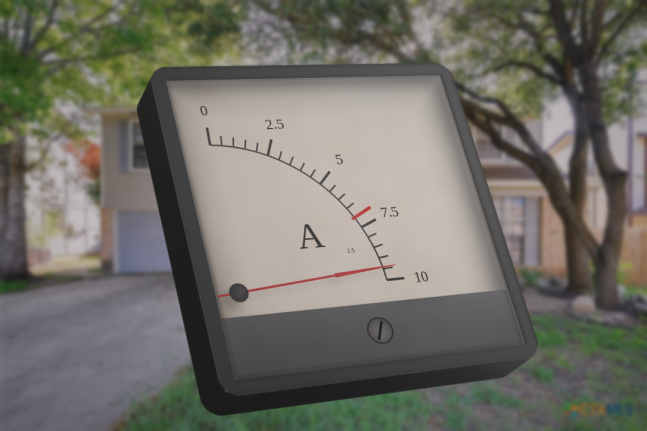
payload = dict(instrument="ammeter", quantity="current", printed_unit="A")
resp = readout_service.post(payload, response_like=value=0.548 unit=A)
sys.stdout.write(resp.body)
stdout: value=9.5 unit=A
